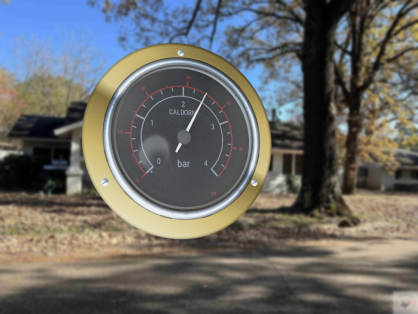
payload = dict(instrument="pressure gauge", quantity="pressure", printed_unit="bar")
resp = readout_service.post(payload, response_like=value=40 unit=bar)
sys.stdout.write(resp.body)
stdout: value=2.4 unit=bar
